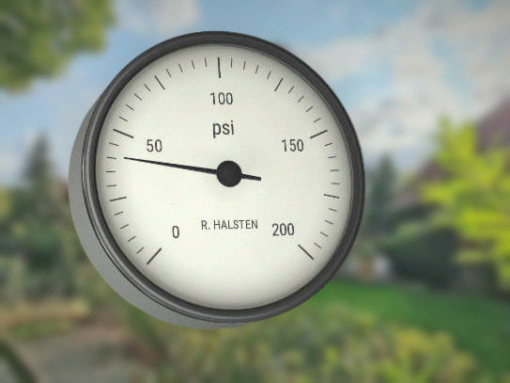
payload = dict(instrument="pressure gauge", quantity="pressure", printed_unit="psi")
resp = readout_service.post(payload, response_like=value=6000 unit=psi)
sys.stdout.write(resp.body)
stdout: value=40 unit=psi
